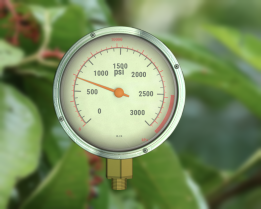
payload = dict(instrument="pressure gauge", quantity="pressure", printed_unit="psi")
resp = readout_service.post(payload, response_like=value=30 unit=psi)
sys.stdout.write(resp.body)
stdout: value=700 unit=psi
